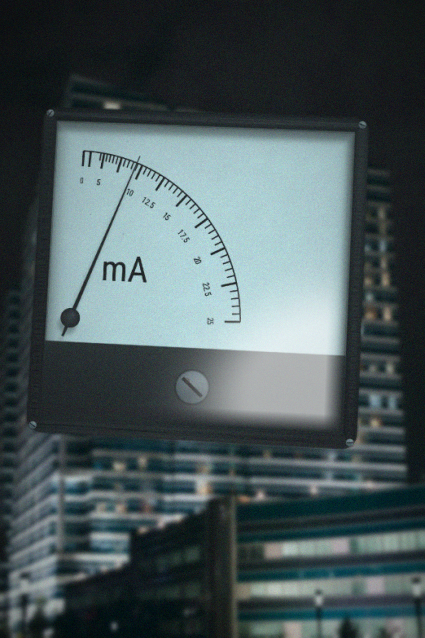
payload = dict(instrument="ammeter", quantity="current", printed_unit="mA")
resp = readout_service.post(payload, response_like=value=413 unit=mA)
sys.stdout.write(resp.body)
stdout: value=9.5 unit=mA
